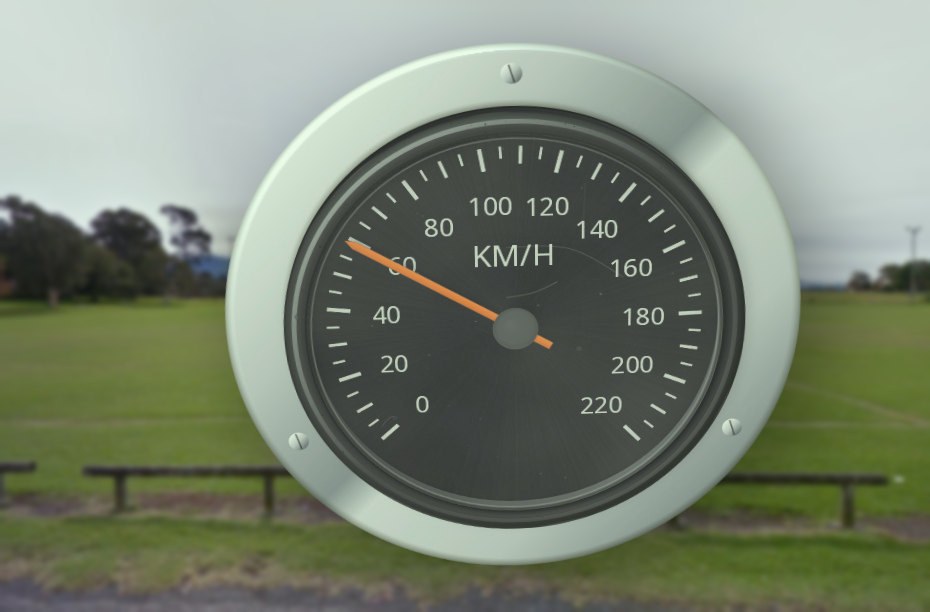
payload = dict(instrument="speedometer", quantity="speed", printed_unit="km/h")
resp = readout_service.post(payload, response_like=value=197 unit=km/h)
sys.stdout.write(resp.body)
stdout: value=60 unit=km/h
